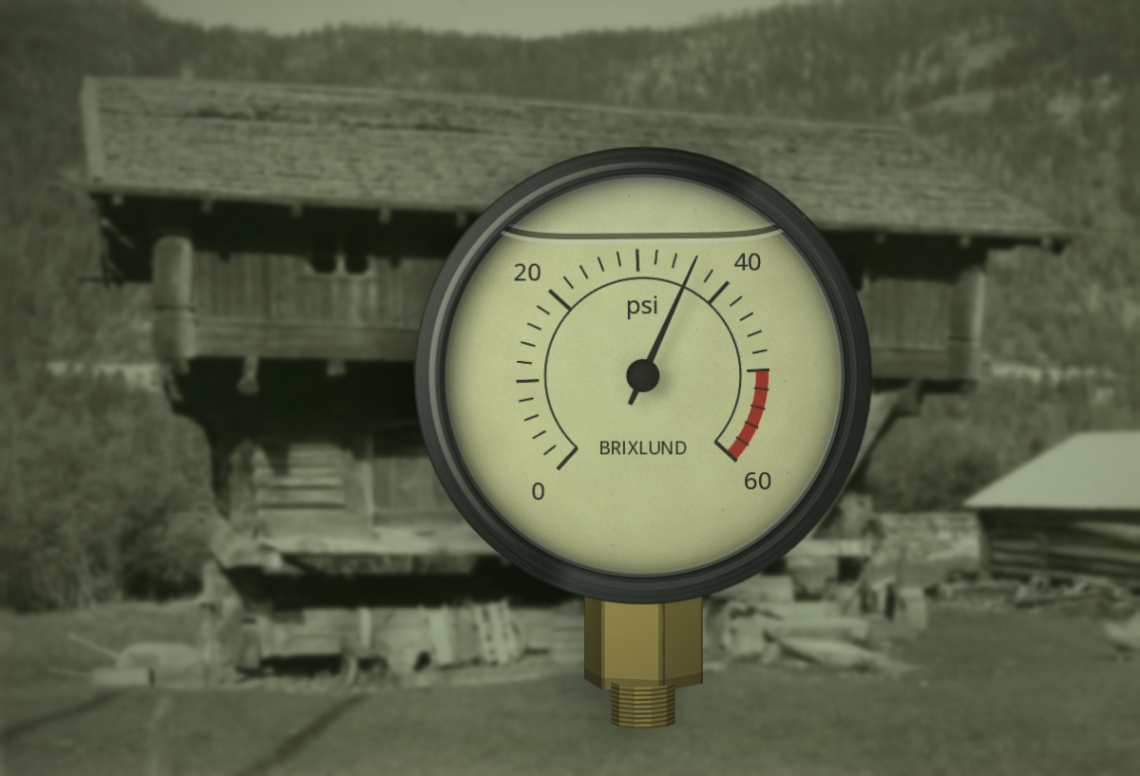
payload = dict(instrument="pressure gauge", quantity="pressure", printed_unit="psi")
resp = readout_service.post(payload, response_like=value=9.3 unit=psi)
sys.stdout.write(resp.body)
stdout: value=36 unit=psi
